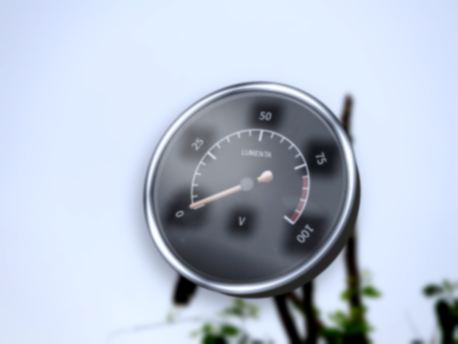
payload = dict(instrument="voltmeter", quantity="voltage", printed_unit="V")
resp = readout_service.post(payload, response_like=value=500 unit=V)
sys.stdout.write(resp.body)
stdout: value=0 unit=V
